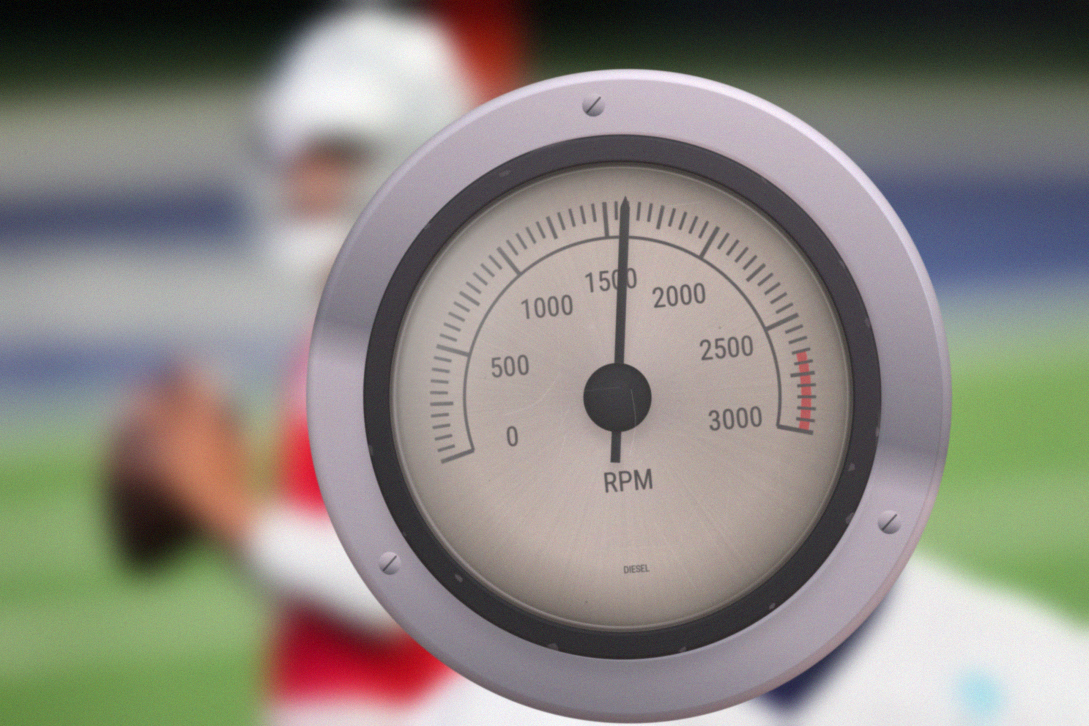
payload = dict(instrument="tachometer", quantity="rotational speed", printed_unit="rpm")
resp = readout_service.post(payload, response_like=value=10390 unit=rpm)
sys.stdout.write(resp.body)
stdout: value=1600 unit=rpm
